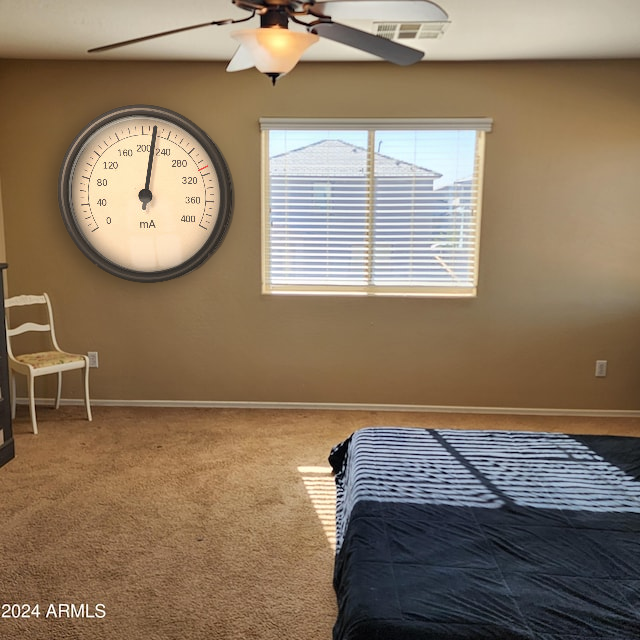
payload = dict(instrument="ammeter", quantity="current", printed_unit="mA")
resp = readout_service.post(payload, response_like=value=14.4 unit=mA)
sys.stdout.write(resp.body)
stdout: value=220 unit=mA
